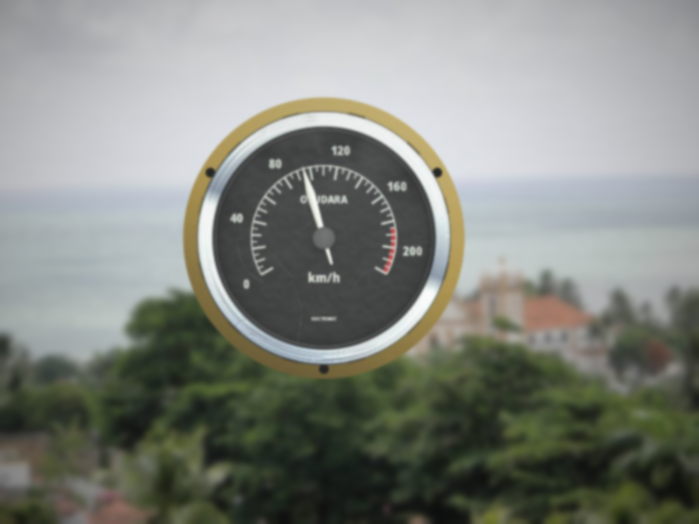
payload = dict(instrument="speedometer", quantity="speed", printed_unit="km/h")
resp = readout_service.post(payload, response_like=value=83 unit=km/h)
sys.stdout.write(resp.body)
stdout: value=95 unit=km/h
